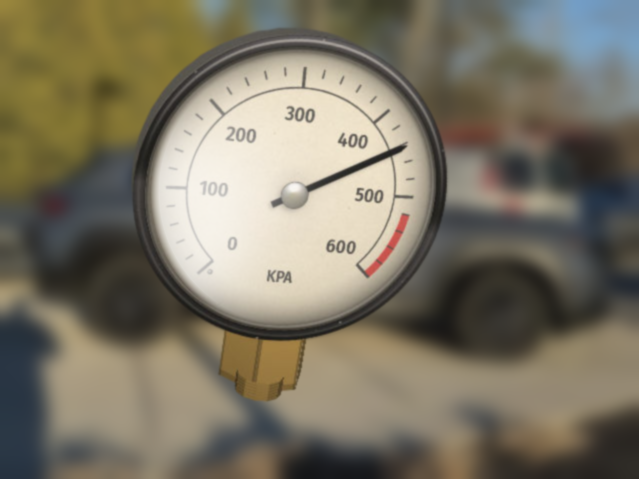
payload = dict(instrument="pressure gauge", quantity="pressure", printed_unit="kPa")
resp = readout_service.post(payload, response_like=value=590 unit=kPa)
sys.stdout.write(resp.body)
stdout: value=440 unit=kPa
